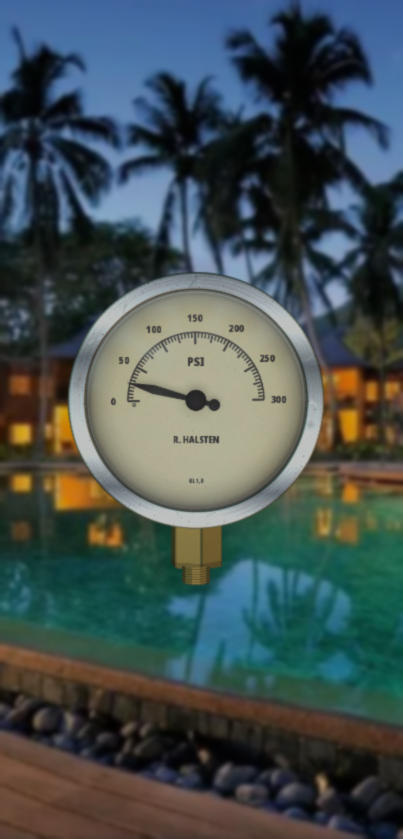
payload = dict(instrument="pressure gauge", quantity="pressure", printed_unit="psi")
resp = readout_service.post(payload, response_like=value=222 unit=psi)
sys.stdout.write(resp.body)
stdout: value=25 unit=psi
